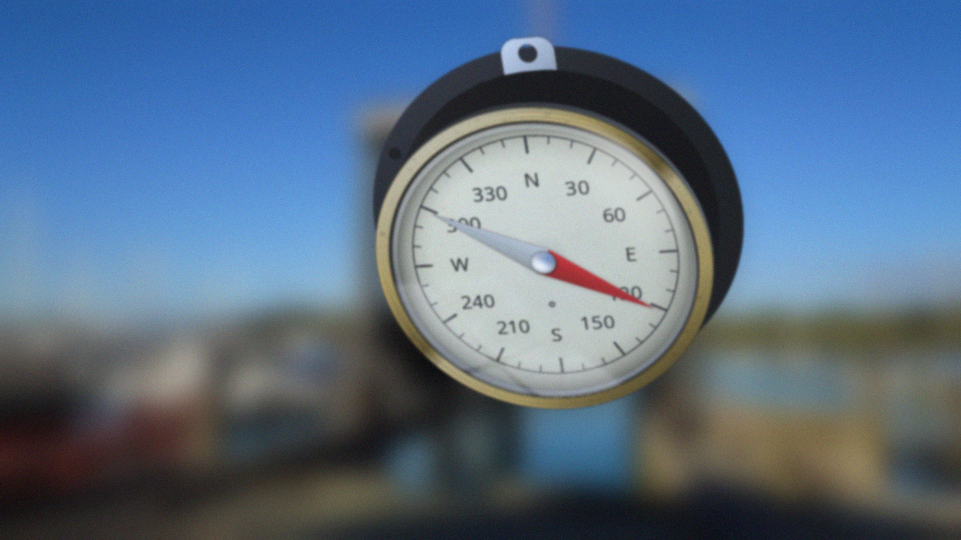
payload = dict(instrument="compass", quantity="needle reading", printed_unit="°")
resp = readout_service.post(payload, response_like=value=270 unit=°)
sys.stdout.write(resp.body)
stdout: value=120 unit=°
